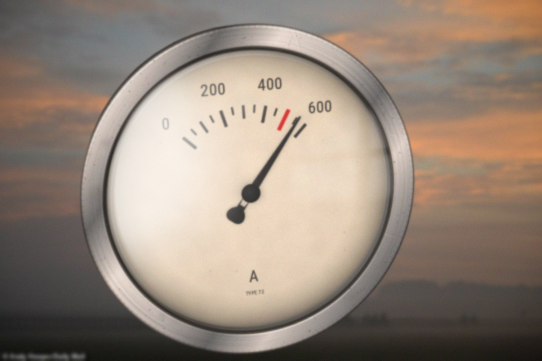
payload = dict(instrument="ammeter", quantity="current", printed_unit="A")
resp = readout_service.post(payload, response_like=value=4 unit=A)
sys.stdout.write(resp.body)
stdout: value=550 unit=A
